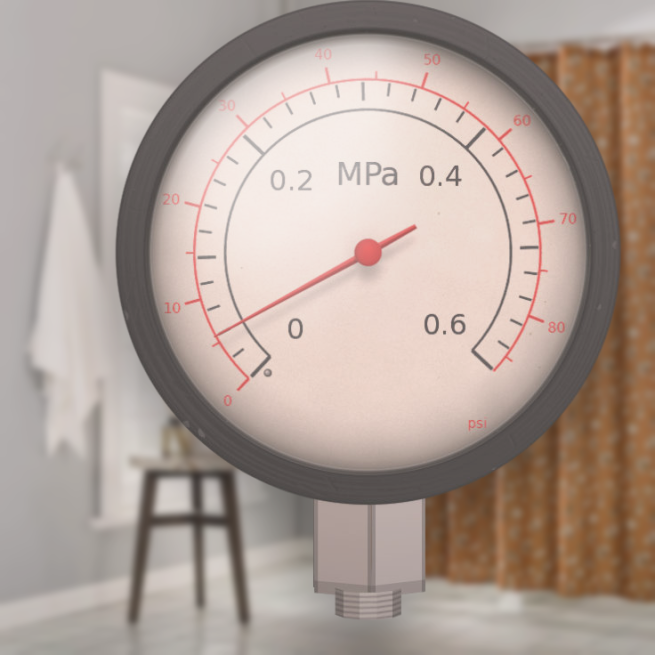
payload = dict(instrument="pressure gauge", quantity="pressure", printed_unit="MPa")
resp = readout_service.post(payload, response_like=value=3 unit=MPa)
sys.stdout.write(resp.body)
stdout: value=0.04 unit=MPa
